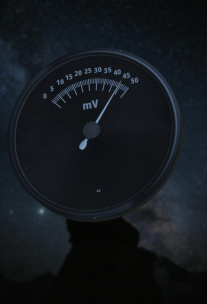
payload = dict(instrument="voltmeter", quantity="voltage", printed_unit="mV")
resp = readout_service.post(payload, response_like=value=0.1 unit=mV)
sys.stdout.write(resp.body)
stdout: value=45 unit=mV
